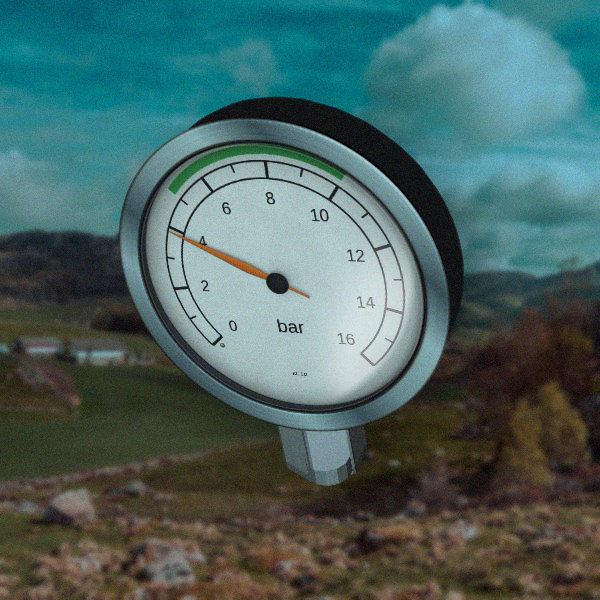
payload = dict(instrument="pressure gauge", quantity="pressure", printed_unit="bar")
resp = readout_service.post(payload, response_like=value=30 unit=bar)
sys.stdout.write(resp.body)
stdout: value=4 unit=bar
